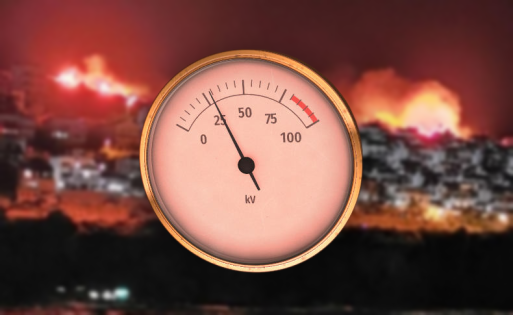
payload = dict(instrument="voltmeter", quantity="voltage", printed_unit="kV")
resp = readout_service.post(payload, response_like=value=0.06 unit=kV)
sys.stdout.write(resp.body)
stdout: value=30 unit=kV
